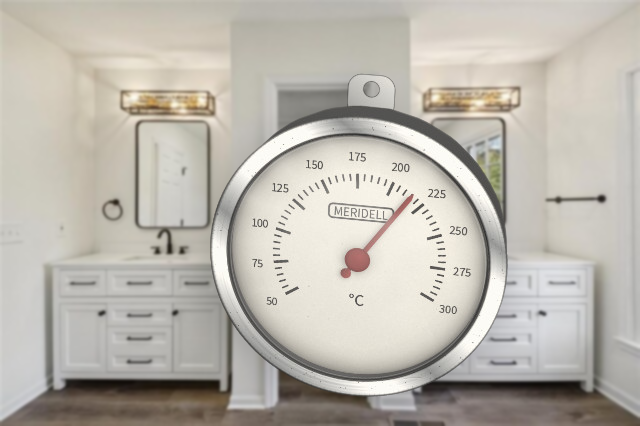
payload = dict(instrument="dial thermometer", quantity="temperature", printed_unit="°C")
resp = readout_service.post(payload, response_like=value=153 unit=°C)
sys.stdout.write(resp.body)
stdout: value=215 unit=°C
